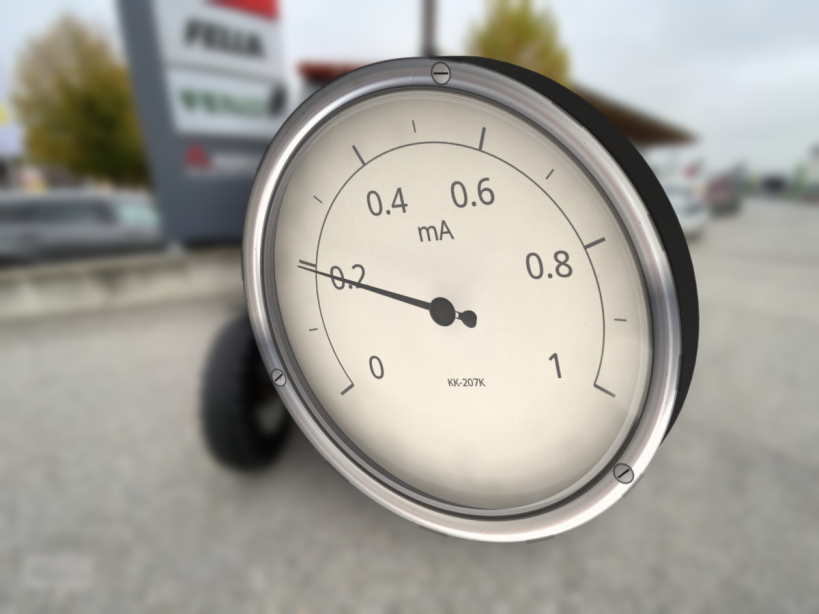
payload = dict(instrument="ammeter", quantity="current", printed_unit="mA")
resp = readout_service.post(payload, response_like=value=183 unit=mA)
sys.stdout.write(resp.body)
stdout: value=0.2 unit=mA
